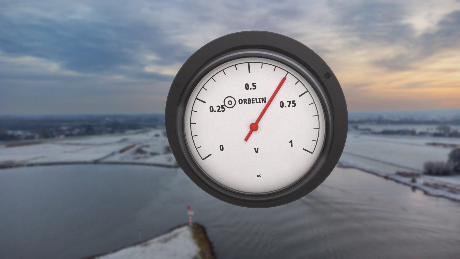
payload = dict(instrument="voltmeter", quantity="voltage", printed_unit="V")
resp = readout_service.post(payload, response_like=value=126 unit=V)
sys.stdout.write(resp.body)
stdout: value=0.65 unit=V
